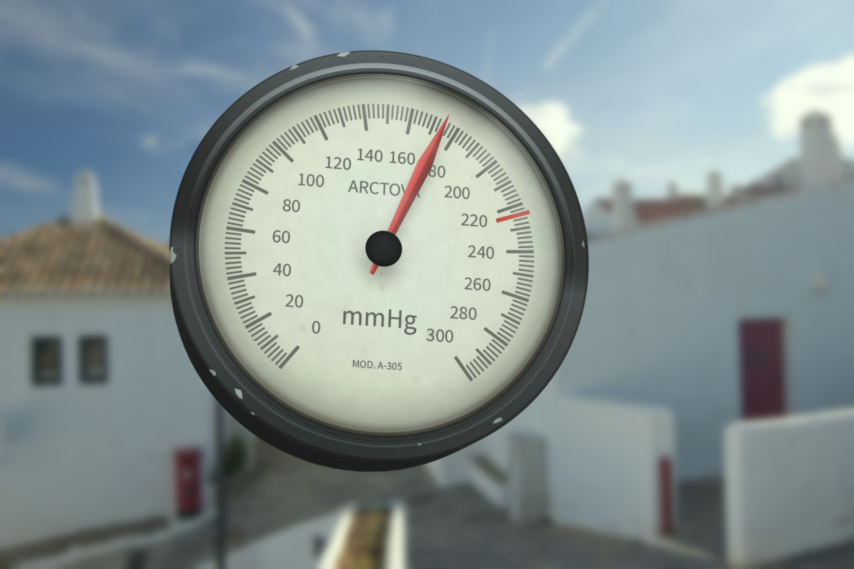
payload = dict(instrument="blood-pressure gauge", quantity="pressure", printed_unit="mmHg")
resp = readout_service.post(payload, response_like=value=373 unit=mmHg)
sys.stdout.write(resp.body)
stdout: value=174 unit=mmHg
